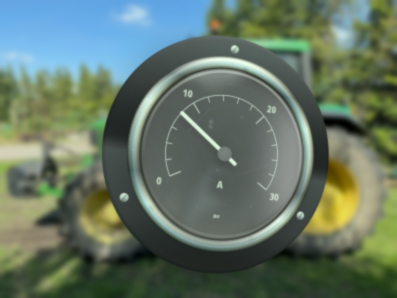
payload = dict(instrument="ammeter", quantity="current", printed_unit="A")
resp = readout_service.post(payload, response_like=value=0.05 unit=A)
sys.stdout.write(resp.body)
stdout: value=8 unit=A
